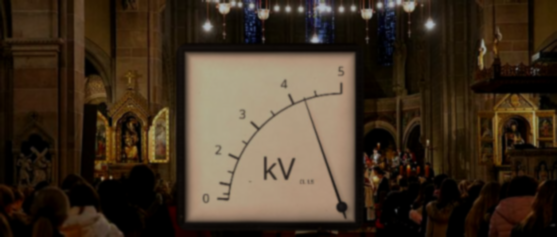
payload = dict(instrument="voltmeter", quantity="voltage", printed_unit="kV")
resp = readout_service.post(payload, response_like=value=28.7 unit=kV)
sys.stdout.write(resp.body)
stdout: value=4.25 unit=kV
